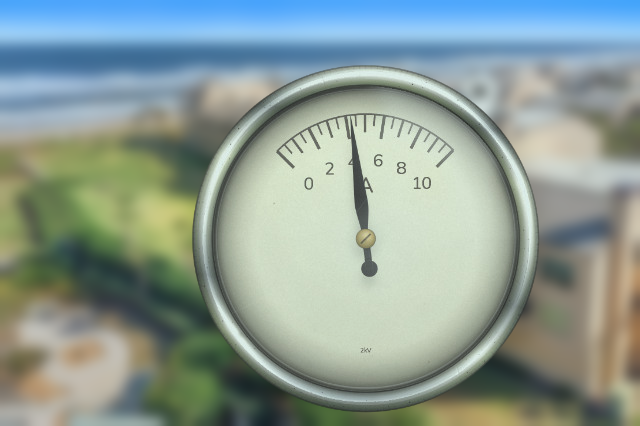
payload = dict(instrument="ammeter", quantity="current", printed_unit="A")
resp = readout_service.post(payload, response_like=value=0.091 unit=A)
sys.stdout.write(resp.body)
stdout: value=4.25 unit=A
